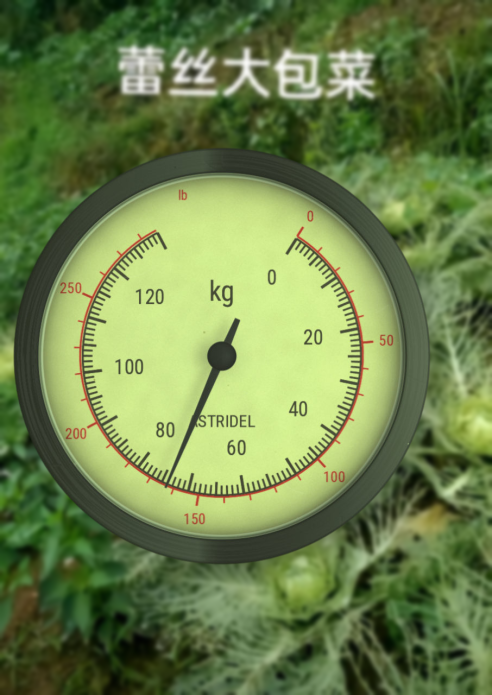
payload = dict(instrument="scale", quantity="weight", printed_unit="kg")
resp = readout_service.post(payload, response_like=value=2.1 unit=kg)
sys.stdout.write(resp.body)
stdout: value=74 unit=kg
